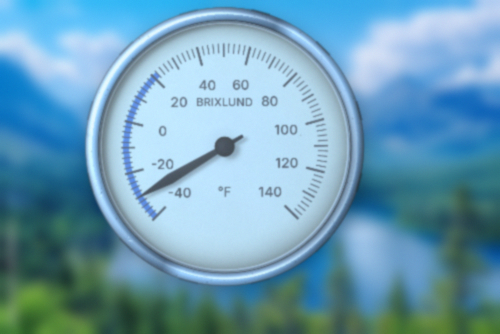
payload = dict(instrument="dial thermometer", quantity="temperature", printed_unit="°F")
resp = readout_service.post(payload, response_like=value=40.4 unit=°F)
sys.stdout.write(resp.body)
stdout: value=-30 unit=°F
